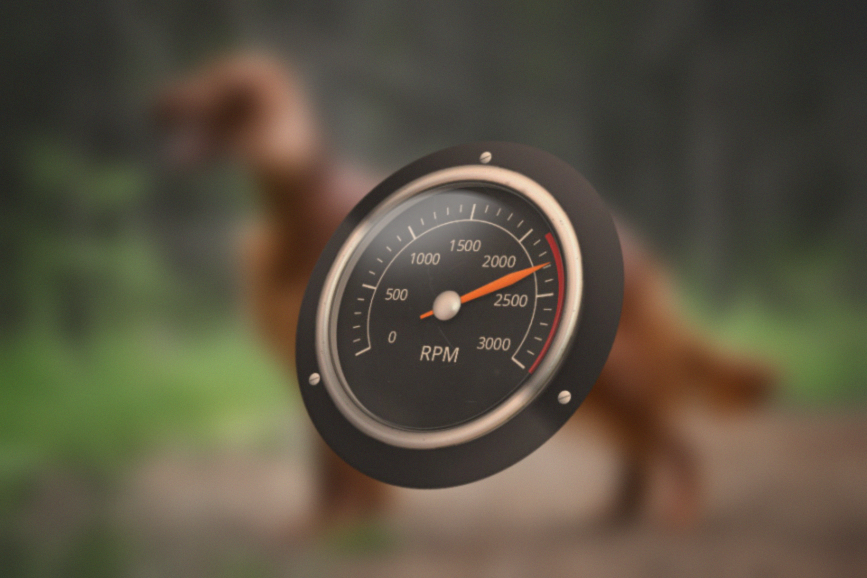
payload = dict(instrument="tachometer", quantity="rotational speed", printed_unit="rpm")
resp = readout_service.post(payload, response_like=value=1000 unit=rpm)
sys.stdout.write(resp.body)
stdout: value=2300 unit=rpm
